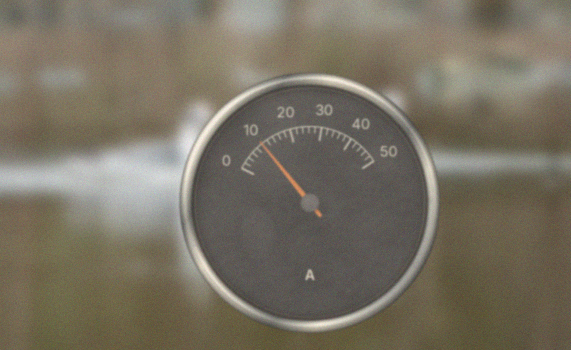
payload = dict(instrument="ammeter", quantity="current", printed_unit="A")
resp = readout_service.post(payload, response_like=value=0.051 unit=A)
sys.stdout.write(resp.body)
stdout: value=10 unit=A
